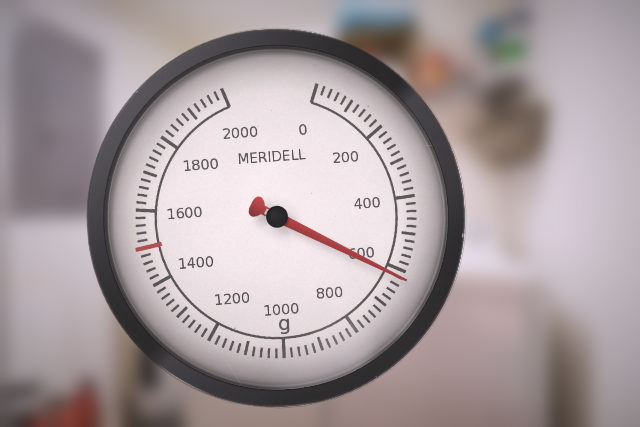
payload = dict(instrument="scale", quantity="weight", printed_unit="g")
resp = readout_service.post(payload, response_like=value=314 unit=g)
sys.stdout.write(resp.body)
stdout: value=620 unit=g
